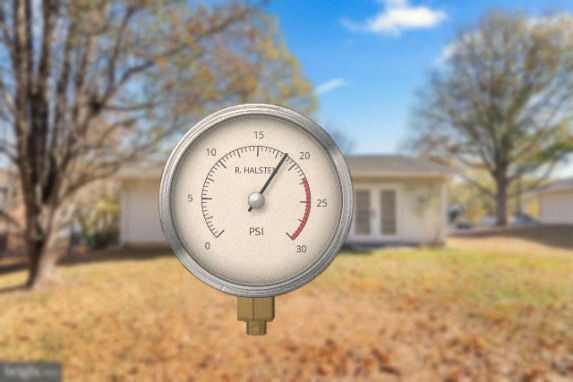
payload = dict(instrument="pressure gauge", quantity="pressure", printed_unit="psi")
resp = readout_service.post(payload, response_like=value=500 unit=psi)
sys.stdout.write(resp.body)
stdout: value=18.5 unit=psi
